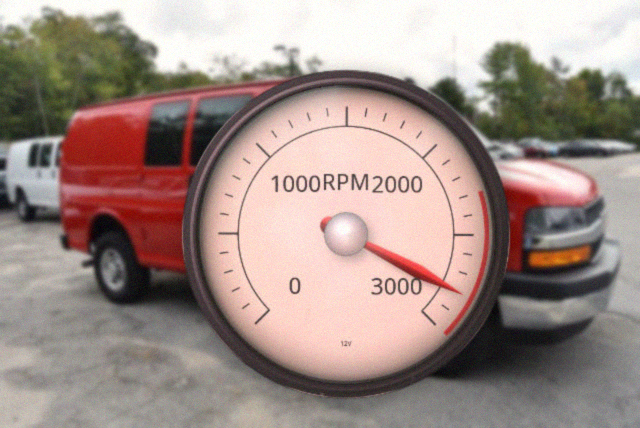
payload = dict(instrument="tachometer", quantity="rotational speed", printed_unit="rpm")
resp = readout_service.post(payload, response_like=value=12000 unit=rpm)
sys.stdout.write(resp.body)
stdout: value=2800 unit=rpm
